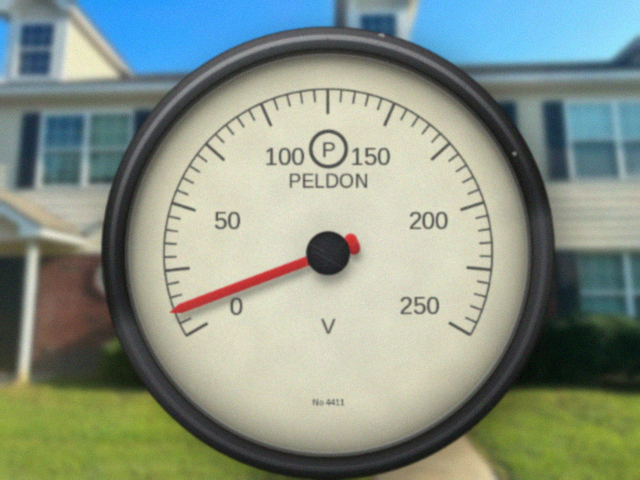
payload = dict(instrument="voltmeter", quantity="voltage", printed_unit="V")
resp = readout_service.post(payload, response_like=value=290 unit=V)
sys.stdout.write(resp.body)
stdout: value=10 unit=V
